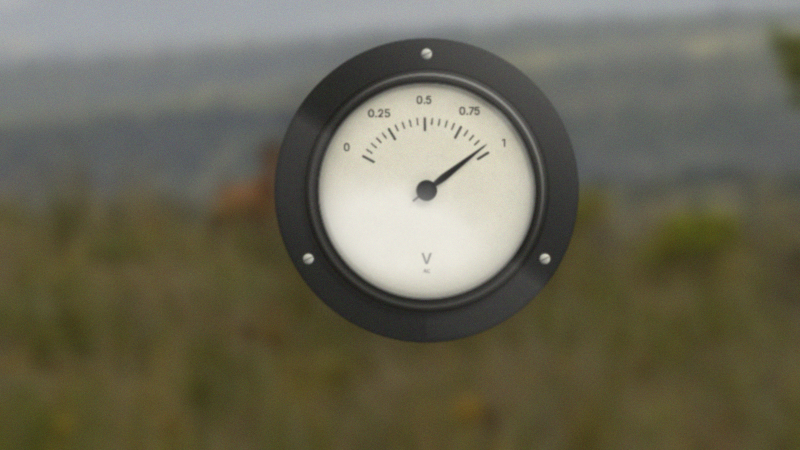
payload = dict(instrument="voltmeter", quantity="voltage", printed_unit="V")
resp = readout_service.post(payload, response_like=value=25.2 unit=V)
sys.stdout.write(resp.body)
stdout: value=0.95 unit=V
